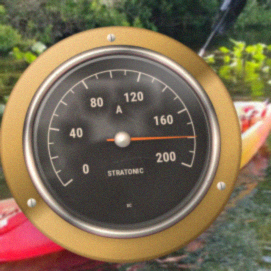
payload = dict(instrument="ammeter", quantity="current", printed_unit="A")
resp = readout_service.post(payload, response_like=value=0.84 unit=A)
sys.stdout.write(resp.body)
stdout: value=180 unit=A
